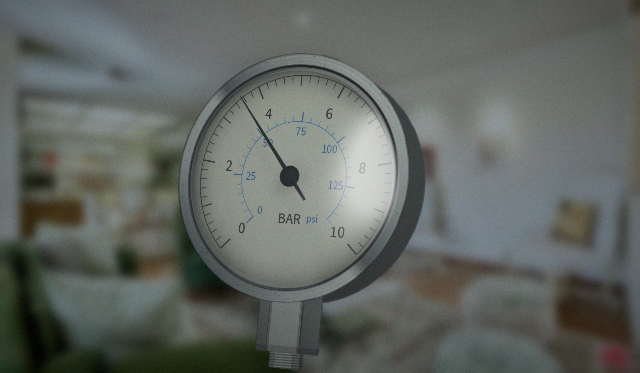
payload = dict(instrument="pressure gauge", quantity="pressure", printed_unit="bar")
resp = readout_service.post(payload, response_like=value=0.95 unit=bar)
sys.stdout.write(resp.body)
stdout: value=3.6 unit=bar
